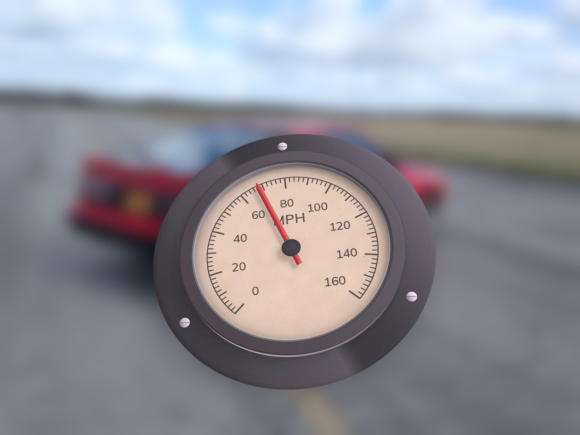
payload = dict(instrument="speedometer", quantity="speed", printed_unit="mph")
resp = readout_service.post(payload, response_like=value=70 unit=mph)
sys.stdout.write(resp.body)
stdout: value=68 unit=mph
